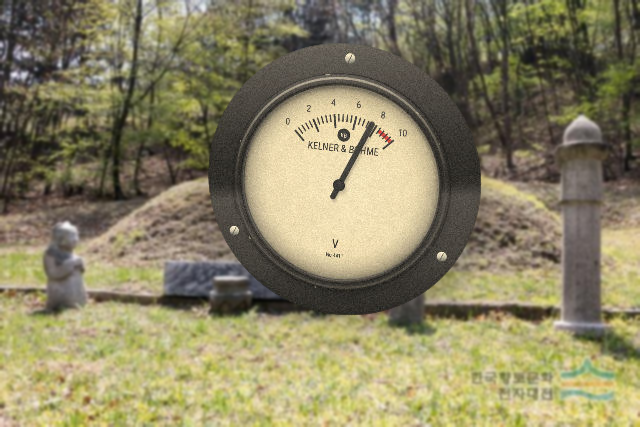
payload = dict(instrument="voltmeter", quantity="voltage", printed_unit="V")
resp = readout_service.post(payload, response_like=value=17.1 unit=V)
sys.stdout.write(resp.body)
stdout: value=7.6 unit=V
